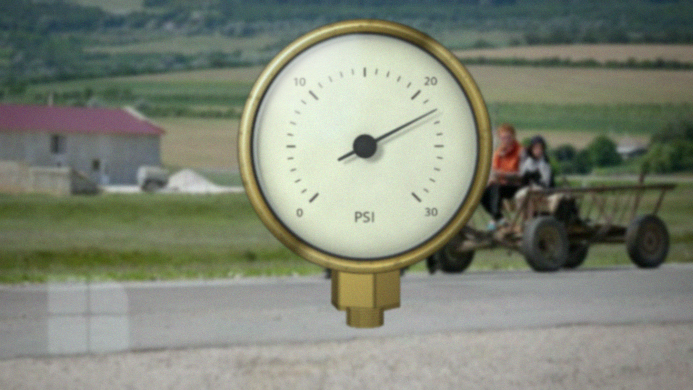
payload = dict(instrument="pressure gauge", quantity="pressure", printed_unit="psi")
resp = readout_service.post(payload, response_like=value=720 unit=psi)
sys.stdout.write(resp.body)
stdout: value=22 unit=psi
